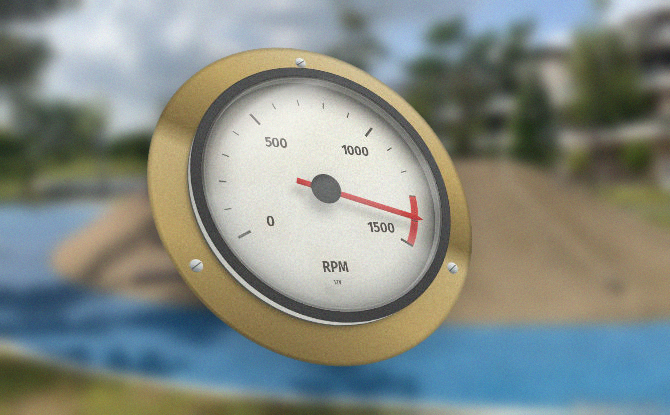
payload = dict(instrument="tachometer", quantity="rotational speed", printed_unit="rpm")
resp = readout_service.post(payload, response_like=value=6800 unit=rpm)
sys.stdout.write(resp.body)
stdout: value=1400 unit=rpm
